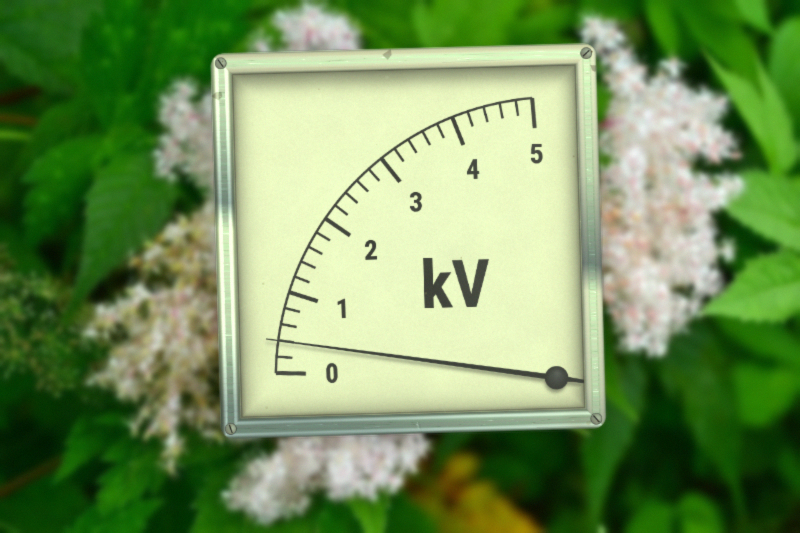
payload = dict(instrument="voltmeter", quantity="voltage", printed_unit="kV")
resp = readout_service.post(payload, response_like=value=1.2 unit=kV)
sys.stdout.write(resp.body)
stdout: value=0.4 unit=kV
